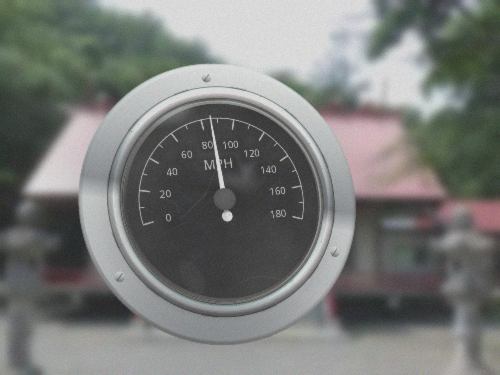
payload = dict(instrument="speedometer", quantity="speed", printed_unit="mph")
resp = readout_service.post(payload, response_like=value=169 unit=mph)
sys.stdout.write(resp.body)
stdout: value=85 unit=mph
